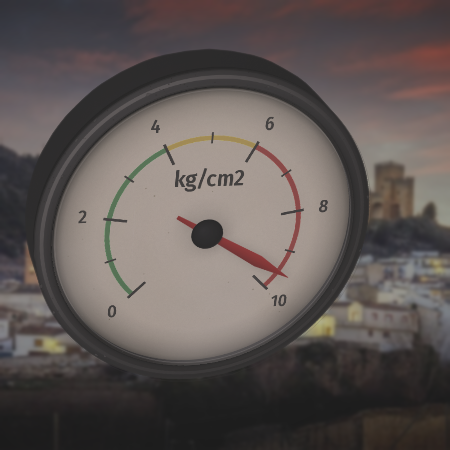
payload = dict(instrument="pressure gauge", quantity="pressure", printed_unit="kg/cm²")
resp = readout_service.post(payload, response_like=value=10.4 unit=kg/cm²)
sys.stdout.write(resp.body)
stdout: value=9.5 unit=kg/cm²
